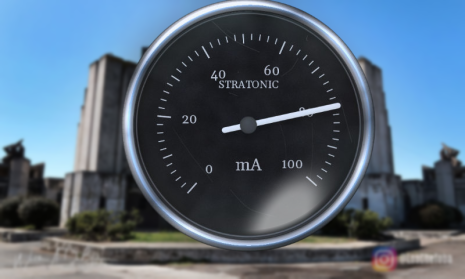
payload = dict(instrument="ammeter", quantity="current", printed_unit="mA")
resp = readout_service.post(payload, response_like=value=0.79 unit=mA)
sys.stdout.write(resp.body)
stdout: value=80 unit=mA
